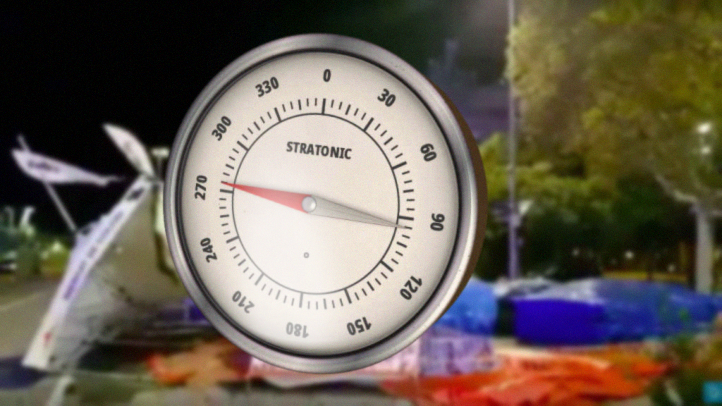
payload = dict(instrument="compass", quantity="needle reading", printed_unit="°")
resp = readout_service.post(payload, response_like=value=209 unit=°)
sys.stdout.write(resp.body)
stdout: value=275 unit=°
